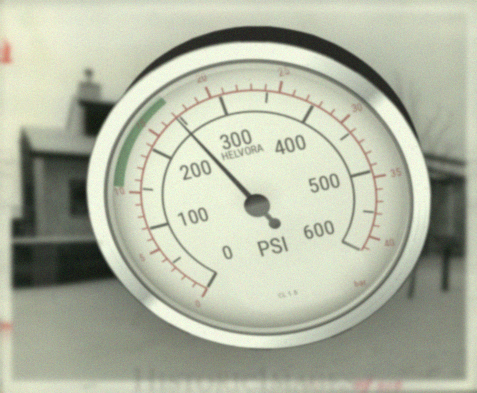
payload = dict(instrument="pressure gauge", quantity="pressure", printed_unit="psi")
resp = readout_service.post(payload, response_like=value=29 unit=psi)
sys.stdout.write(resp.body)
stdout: value=250 unit=psi
